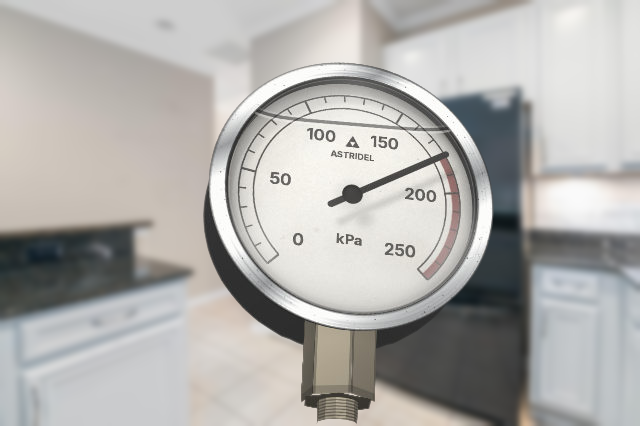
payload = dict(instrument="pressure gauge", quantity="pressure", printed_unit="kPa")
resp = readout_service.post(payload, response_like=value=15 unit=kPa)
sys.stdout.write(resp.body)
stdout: value=180 unit=kPa
